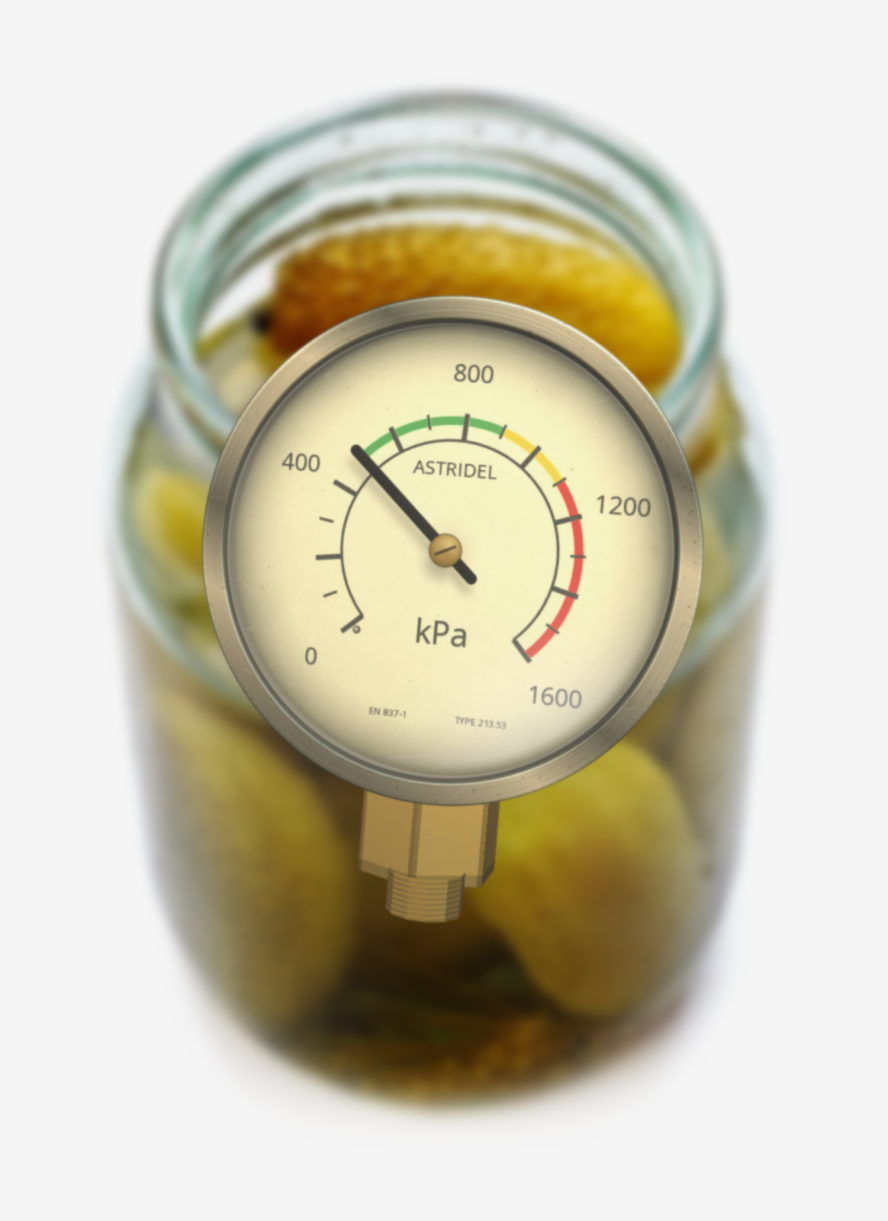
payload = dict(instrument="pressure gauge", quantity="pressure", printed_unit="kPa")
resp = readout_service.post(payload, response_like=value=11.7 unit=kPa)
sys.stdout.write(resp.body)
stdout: value=500 unit=kPa
